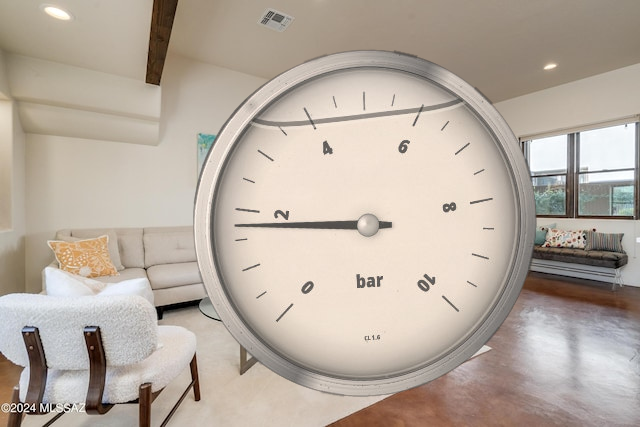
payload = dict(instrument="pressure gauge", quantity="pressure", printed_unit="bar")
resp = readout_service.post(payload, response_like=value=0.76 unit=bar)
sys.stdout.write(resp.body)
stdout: value=1.75 unit=bar
